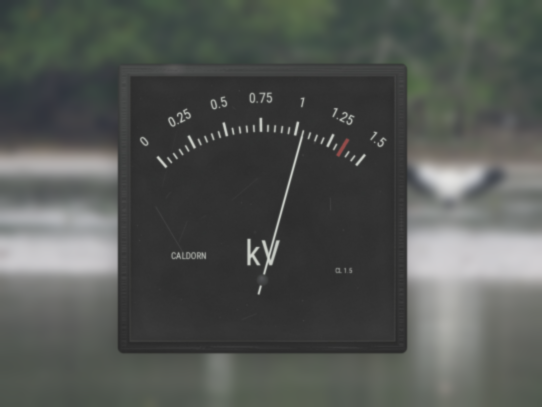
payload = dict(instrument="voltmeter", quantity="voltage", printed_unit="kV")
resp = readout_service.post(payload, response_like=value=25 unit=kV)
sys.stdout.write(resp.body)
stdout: value=1.05 unit=kV
